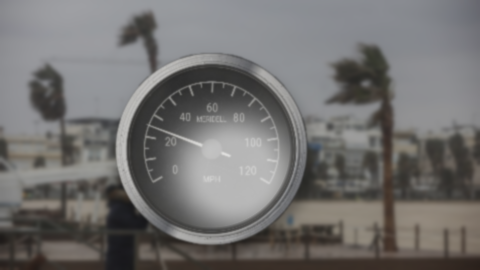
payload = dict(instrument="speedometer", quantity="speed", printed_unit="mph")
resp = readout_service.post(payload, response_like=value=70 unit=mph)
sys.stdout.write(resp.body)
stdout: value=25 unit=mph
